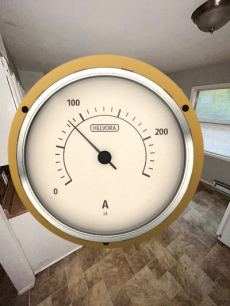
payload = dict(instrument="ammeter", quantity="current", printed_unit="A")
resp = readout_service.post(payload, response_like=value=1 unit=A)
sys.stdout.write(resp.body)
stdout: value=85 unit=A
